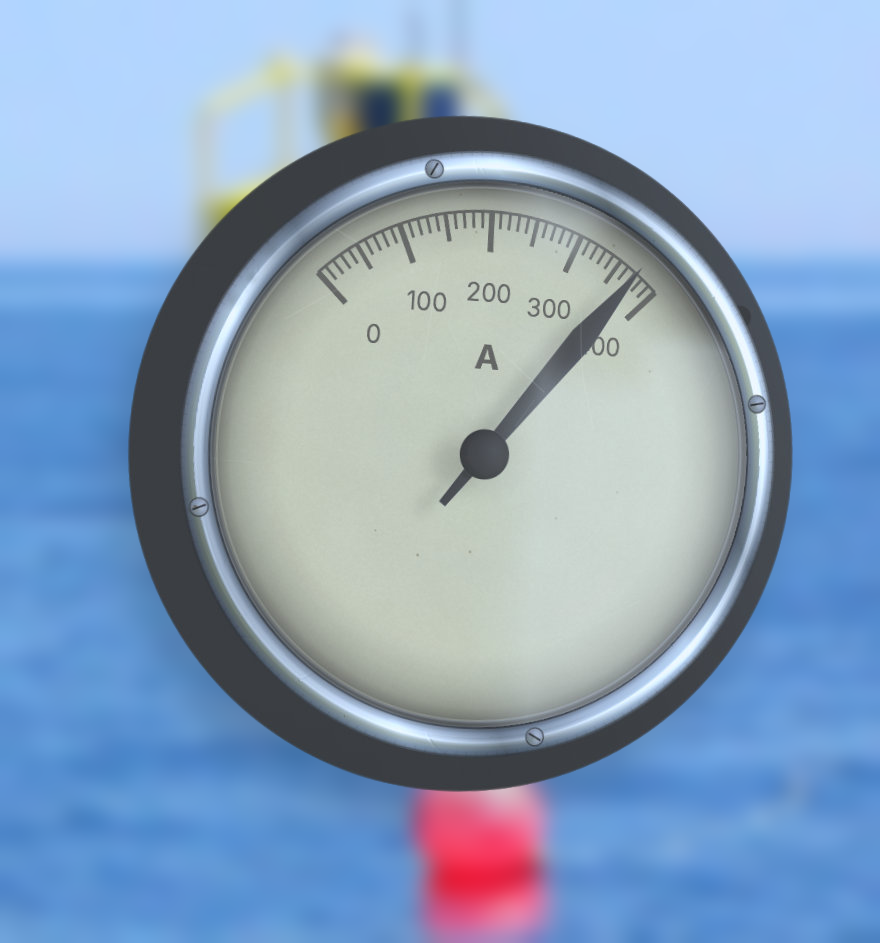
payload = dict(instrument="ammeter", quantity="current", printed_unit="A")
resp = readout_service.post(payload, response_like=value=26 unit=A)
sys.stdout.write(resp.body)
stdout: value=370 unit=A
